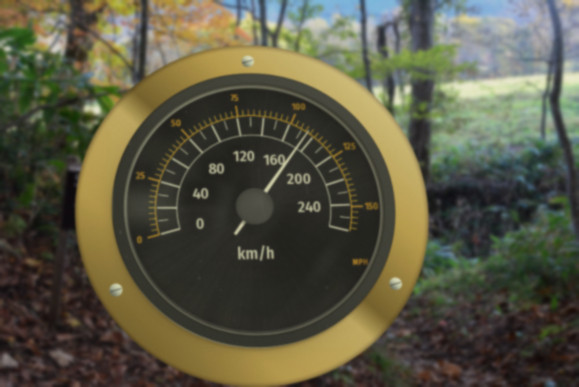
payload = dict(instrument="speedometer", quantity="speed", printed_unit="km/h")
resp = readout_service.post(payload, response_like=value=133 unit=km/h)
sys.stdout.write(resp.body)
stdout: value=175 unit=km/h
